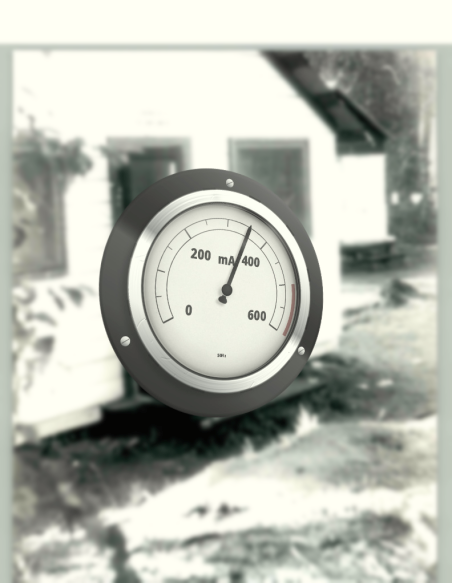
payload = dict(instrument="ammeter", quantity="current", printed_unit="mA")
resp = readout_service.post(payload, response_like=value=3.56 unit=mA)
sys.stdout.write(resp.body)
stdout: value=350 unit=mA
